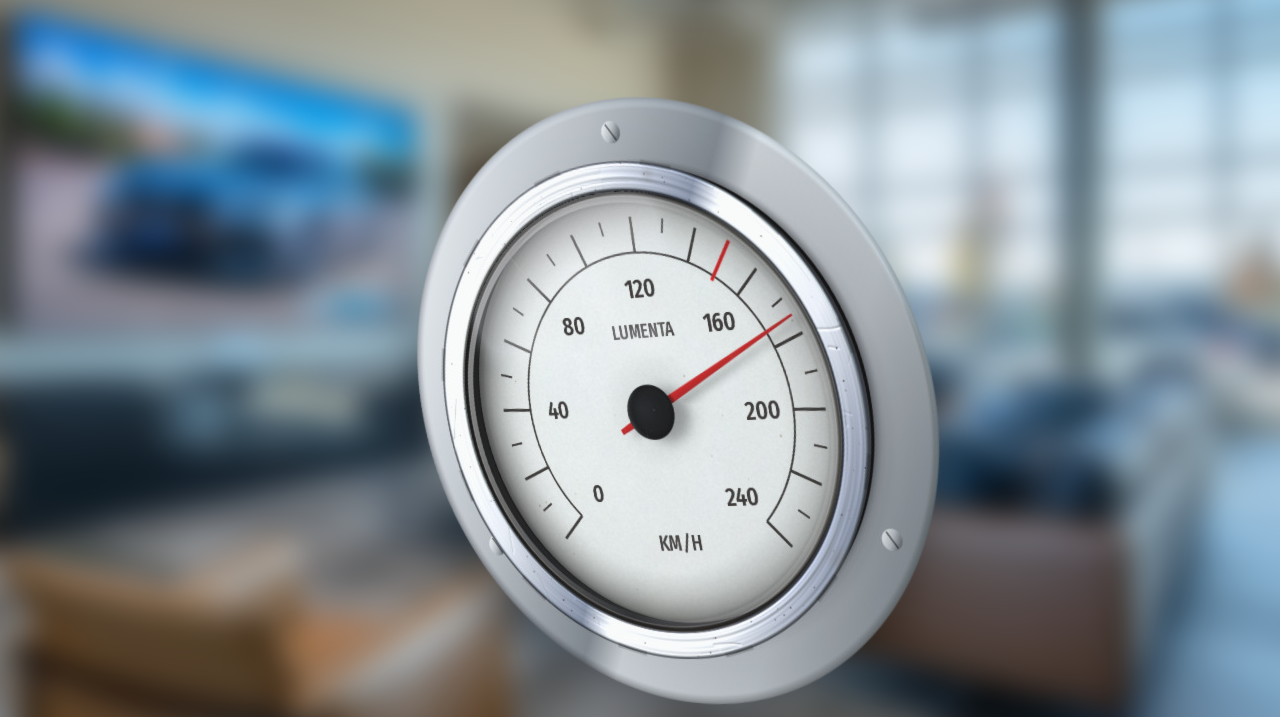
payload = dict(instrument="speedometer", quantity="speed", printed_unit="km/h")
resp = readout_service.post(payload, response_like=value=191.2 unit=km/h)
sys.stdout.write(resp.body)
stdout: value=175 unit=km/h
